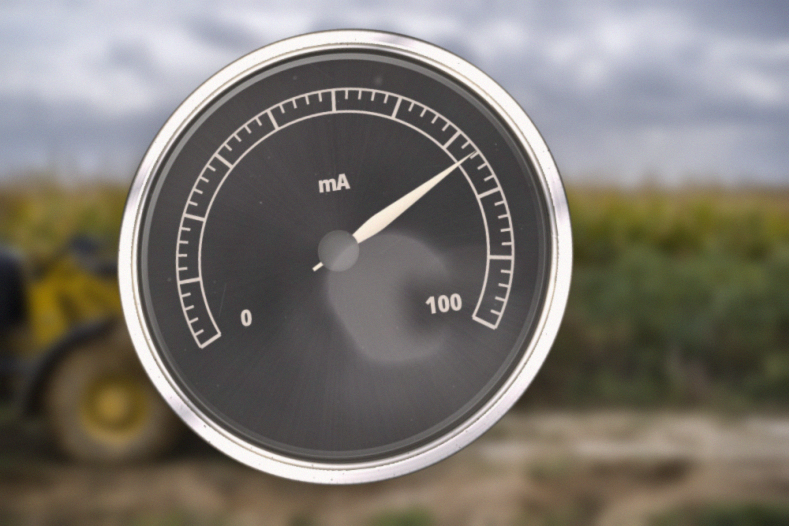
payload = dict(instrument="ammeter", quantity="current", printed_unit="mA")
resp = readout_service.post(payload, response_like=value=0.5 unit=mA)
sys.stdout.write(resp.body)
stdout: value=74 unit=mA
